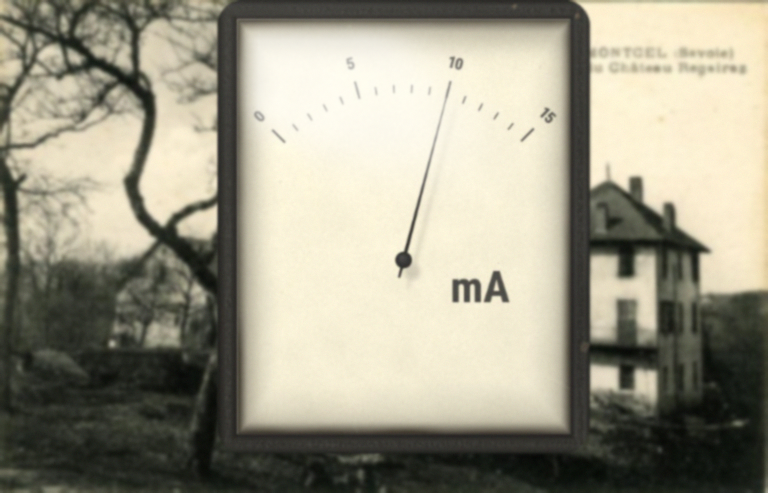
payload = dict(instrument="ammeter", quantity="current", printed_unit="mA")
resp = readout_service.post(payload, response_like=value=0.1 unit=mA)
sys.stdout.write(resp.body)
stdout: value=10 unit=mA
